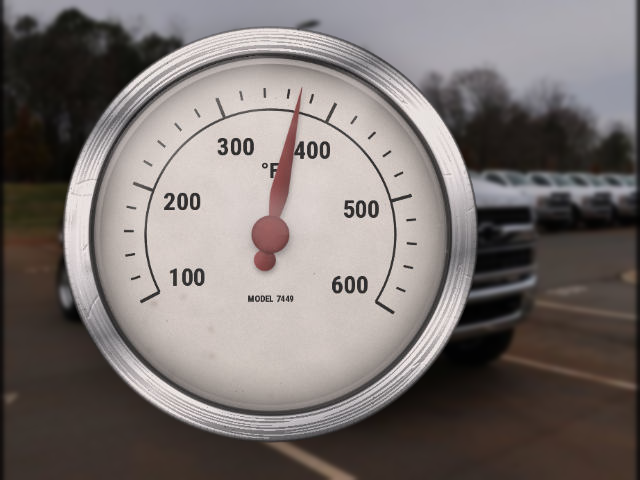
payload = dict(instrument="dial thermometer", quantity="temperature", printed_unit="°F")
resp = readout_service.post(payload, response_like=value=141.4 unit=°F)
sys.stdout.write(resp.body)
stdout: value=370 unit=°F
